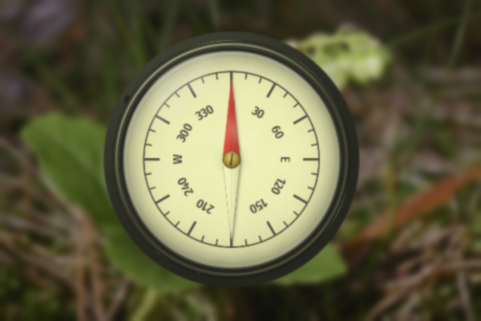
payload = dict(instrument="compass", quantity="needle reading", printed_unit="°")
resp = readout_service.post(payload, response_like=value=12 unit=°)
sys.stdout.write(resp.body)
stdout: value=0 unit=°
